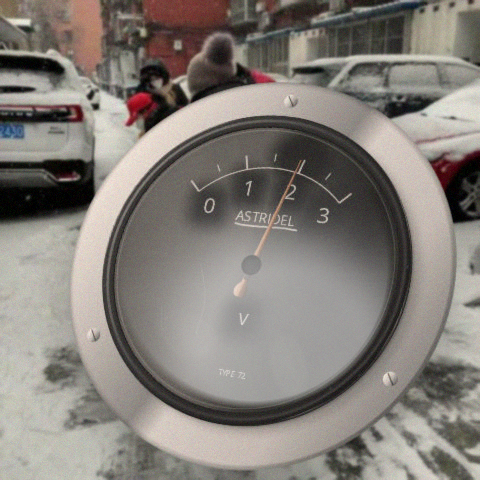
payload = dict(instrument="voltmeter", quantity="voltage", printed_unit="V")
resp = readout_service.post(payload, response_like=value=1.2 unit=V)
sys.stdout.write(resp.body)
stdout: value=2 unit=V
